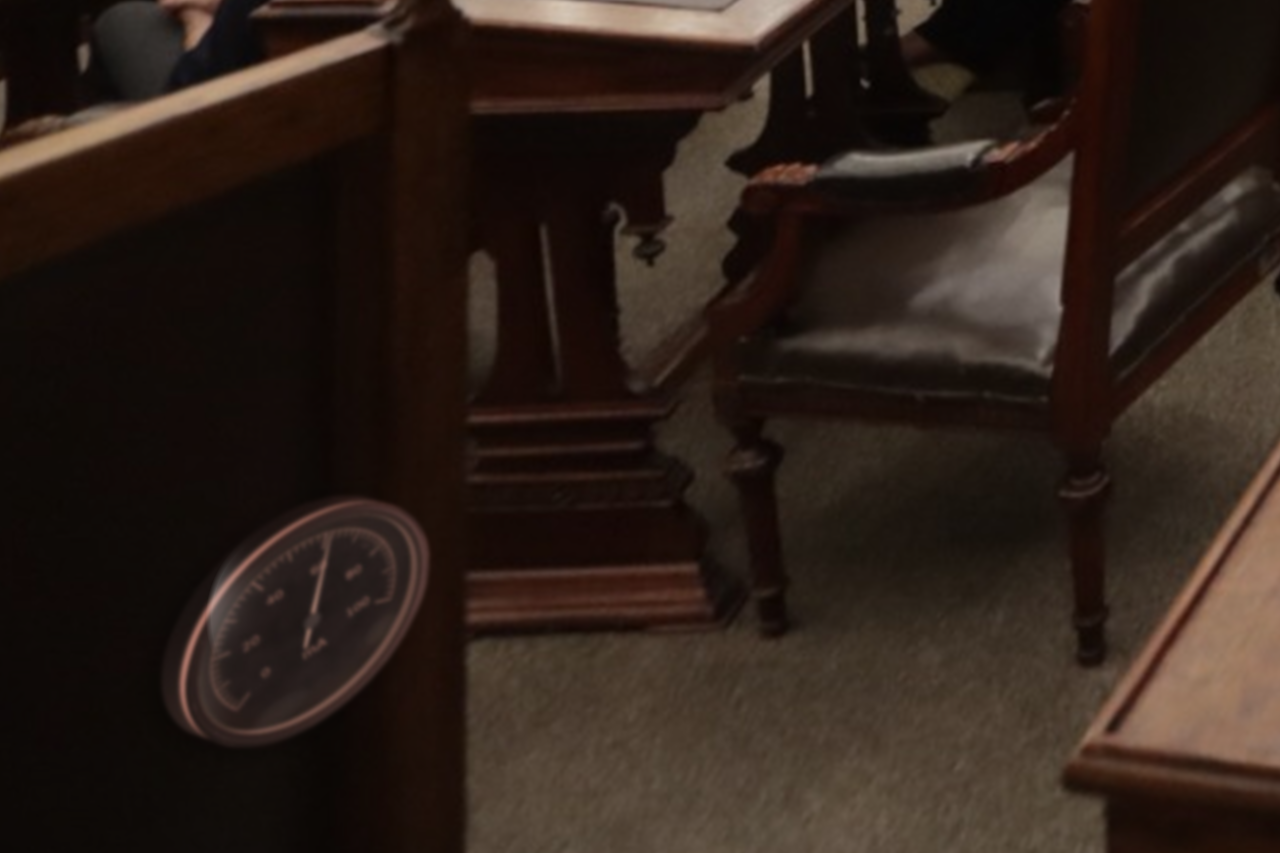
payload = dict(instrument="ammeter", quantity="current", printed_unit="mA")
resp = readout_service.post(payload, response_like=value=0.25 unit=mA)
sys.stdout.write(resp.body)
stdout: value=60 unit=mA
